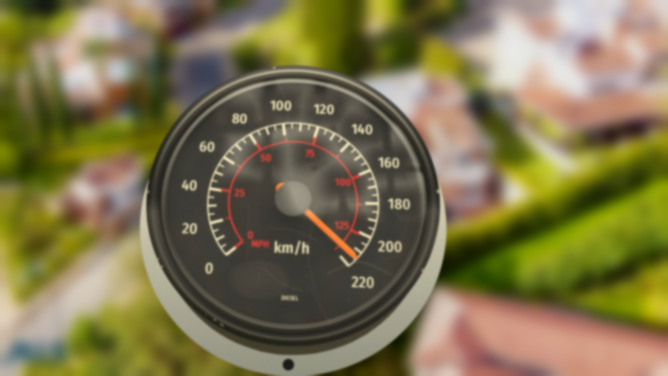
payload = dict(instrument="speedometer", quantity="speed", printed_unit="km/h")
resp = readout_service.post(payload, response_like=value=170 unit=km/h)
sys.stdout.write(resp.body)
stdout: value=215 unit=km/h
